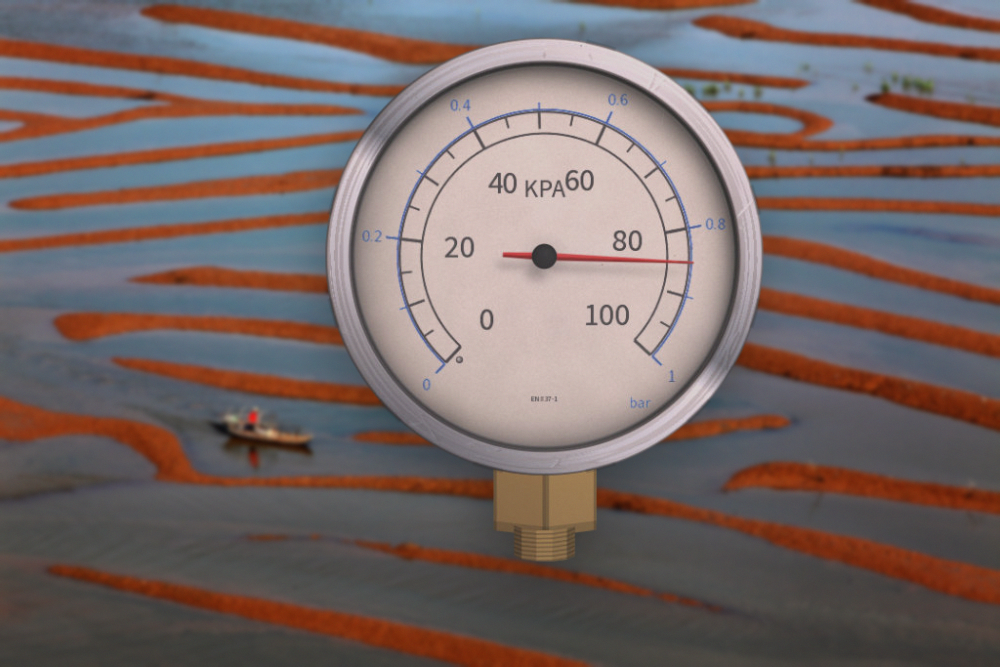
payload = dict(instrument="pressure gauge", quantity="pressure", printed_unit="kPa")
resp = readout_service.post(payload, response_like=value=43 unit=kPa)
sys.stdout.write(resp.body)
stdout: value=85 unit=kPa
